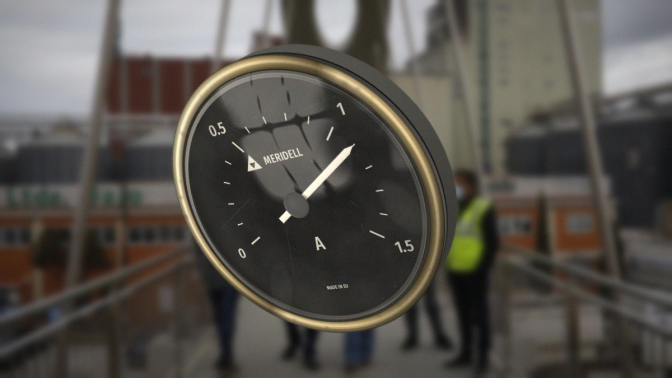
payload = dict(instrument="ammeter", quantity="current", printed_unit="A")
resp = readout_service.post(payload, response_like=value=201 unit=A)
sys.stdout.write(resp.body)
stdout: value=1.1 unit=A
